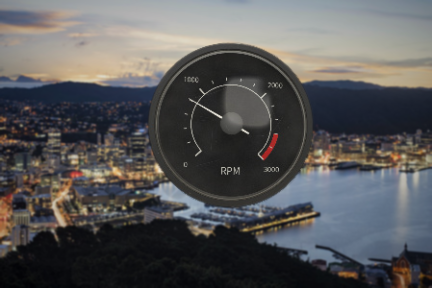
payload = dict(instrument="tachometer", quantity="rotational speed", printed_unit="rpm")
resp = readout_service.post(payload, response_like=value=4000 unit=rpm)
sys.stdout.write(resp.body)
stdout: value=800 unit=rpm
